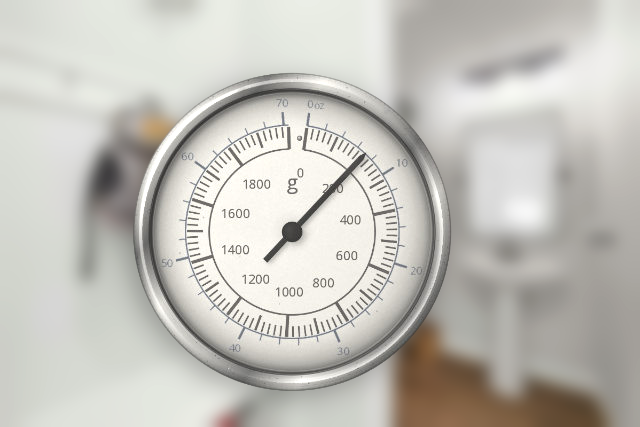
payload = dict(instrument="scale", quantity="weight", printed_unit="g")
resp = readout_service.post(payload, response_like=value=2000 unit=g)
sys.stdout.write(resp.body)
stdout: value=200 unit=g
